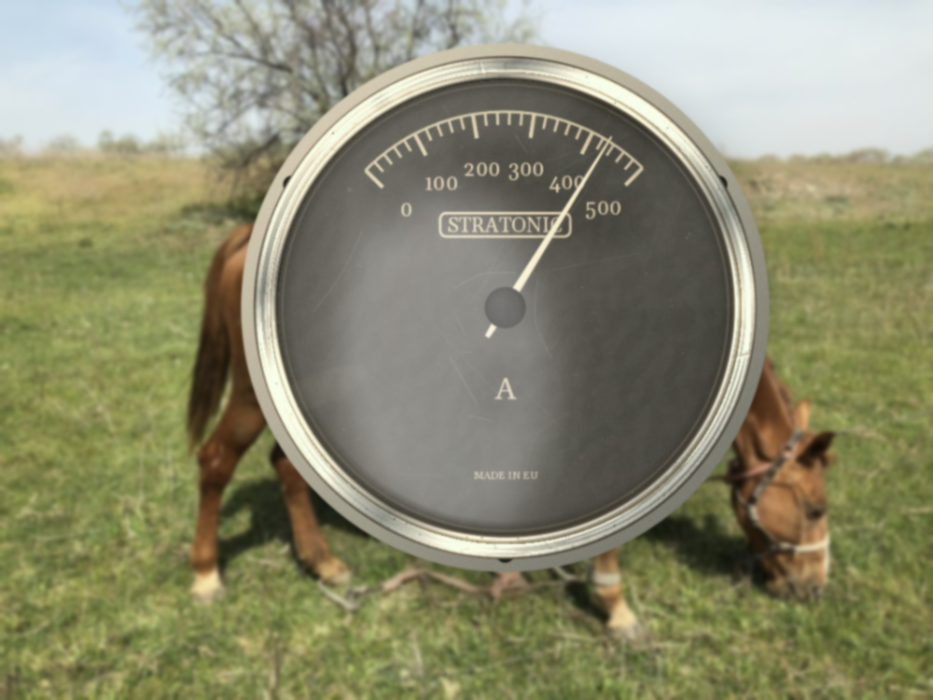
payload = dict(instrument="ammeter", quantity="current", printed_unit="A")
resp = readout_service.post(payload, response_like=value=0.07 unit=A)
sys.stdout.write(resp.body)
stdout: value=430 unit=A
